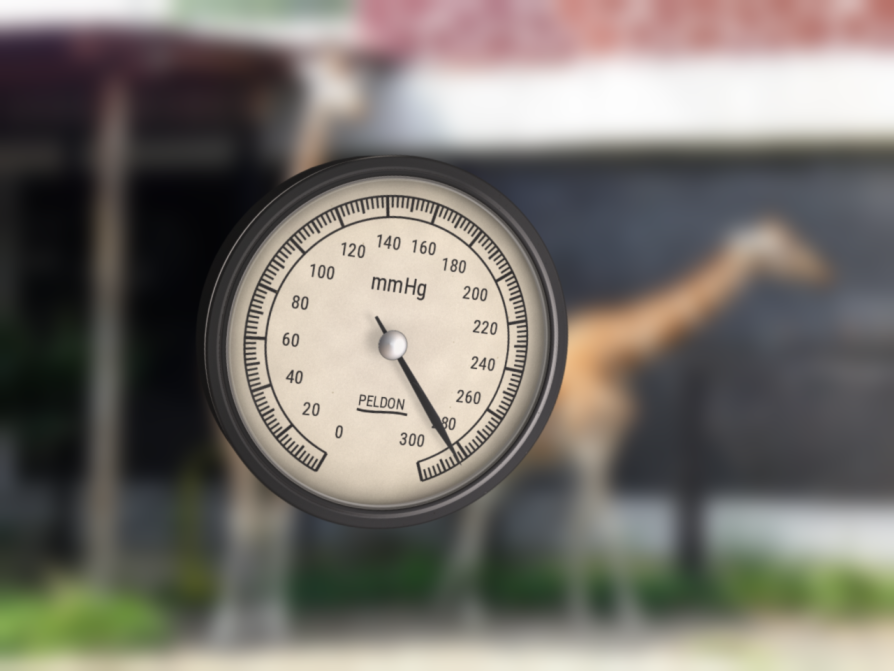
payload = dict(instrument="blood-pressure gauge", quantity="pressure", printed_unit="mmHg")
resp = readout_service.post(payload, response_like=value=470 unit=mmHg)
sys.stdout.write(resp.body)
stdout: value=284 unit=mmHg
